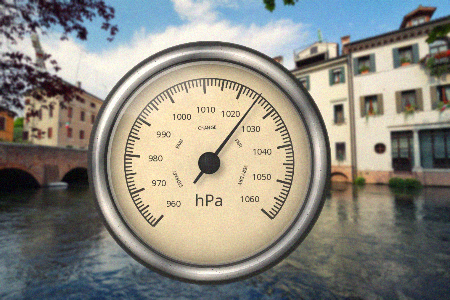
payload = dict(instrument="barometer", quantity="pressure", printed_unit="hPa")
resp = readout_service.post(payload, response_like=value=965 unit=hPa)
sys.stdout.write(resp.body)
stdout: value=1025 unit=hPa
